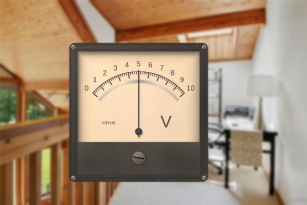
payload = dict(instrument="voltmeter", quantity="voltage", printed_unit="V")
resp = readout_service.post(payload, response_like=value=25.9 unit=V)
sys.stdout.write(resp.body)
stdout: value=5 unit=V
